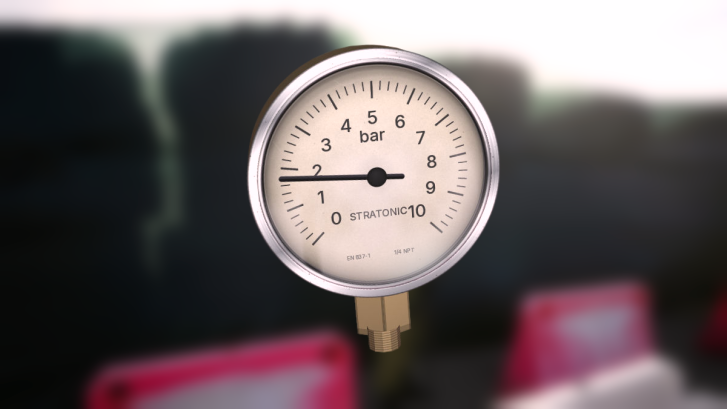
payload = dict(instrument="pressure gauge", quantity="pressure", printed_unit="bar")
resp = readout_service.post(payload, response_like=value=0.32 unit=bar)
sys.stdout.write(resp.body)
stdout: value=1.8 unit=bar
